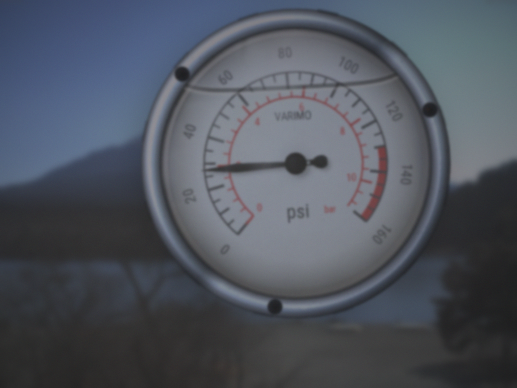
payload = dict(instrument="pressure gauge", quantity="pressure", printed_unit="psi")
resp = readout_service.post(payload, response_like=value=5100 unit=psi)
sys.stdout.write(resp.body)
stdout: value=27.5 unit=psi
